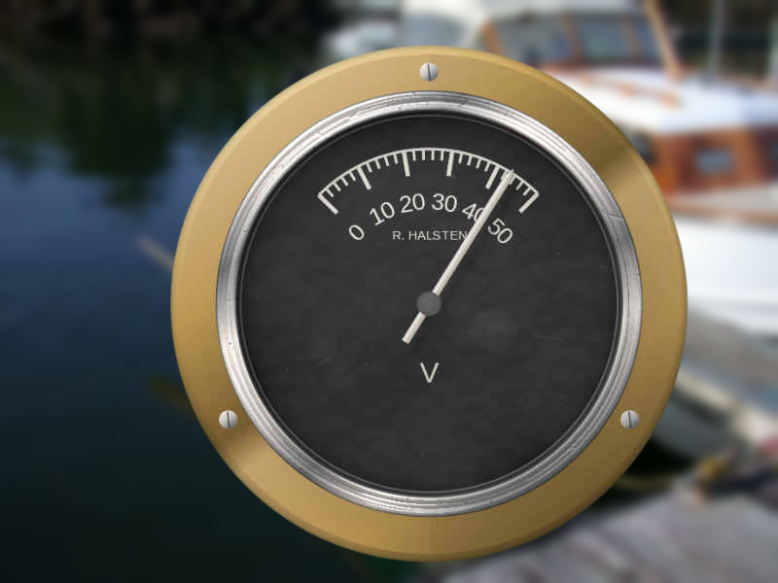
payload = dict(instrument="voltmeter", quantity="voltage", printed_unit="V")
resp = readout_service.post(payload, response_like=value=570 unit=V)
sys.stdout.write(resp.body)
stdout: value=43 unit=V
